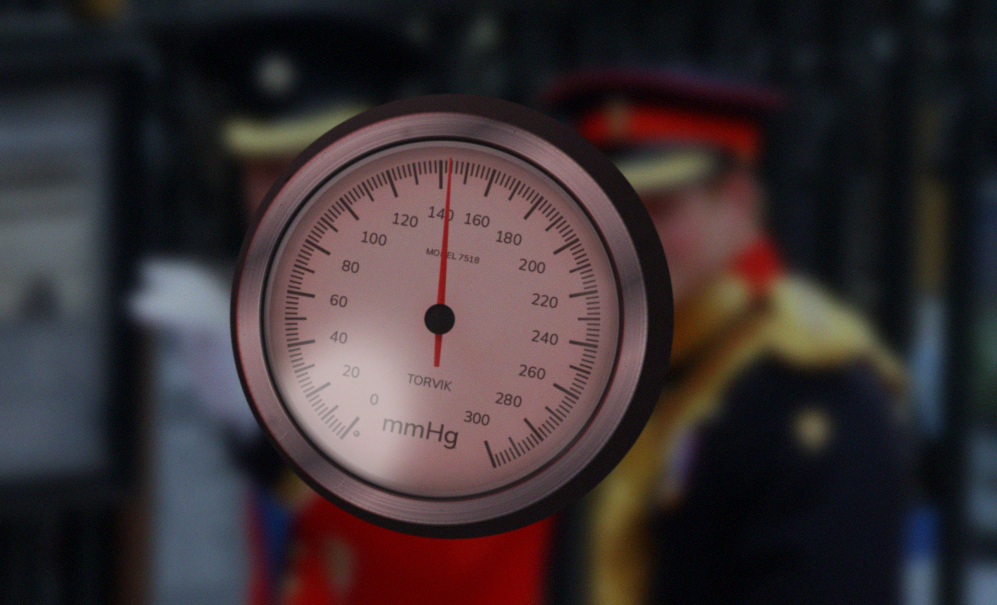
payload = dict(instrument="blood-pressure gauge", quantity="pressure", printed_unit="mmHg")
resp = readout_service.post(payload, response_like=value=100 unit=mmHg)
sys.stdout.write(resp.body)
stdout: value=144 unit=mmHg
